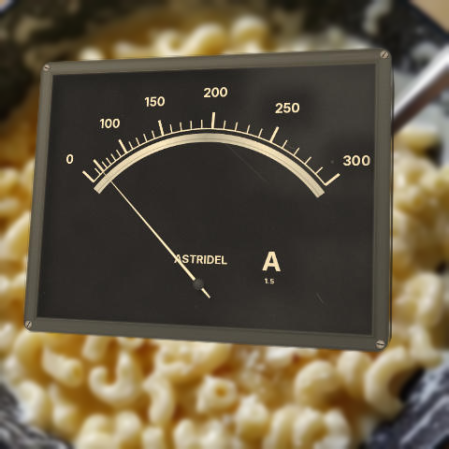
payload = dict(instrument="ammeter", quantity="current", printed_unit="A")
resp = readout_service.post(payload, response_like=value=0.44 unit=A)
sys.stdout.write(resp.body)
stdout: value=50 unit=A
